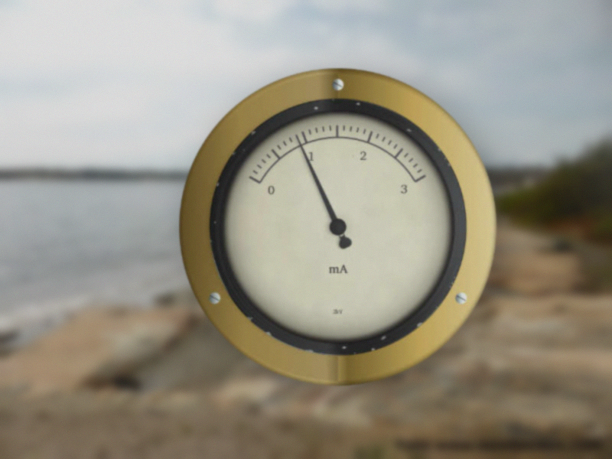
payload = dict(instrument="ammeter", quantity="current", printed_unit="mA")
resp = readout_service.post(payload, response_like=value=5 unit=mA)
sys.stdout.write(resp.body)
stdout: value=0.9 unit=mA
